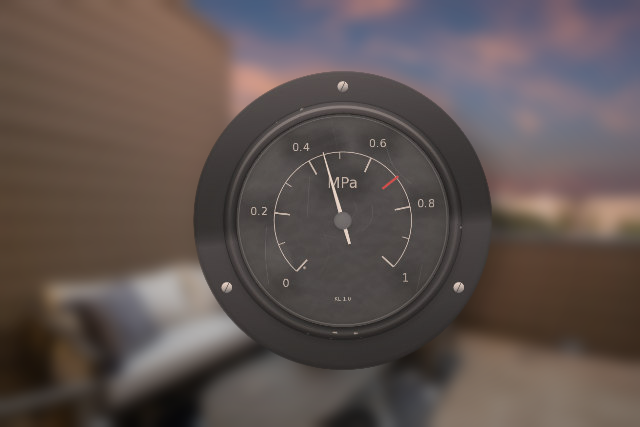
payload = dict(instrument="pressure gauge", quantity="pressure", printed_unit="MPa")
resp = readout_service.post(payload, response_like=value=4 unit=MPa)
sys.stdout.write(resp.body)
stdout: value=0.45 unit=MPa
